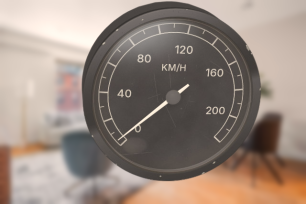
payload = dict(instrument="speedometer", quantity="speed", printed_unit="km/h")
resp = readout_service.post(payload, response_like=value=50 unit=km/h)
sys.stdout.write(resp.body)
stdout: value=5 unit=km/h
